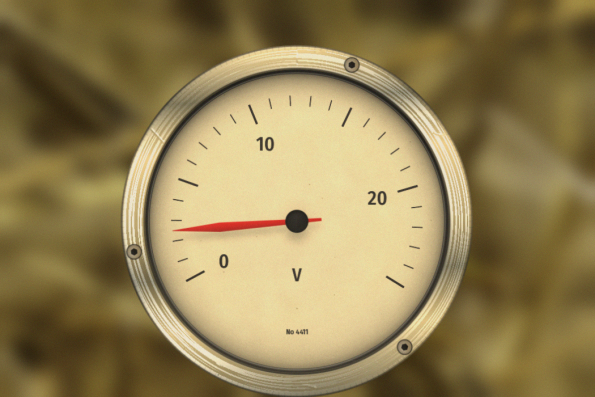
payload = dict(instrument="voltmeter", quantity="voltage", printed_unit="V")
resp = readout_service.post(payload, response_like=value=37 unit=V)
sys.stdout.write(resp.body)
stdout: value=2.5 unit=V
